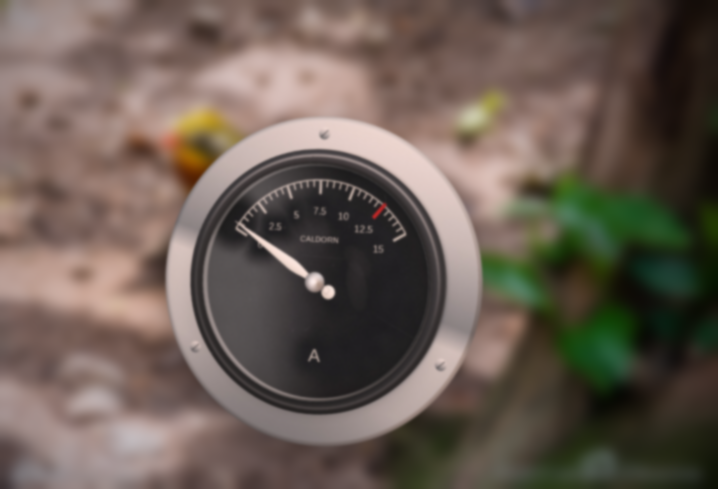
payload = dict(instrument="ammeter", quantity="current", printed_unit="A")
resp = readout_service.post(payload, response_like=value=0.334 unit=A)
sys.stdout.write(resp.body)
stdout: value=0.5 unit=A
